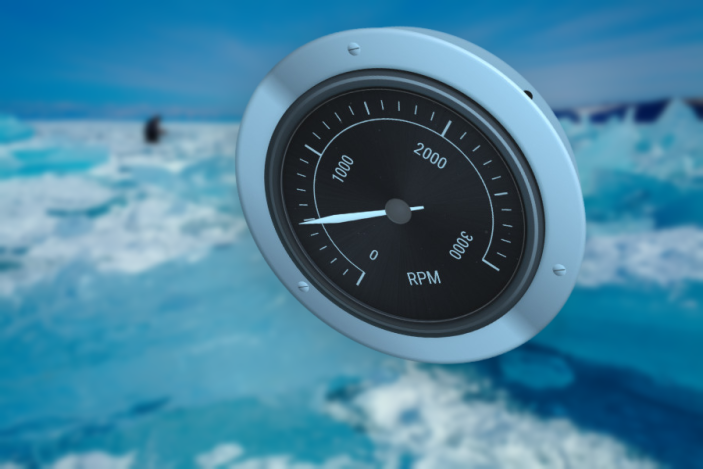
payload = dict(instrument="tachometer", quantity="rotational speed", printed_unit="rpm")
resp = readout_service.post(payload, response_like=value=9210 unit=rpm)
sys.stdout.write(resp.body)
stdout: value=500 unit=rpm
